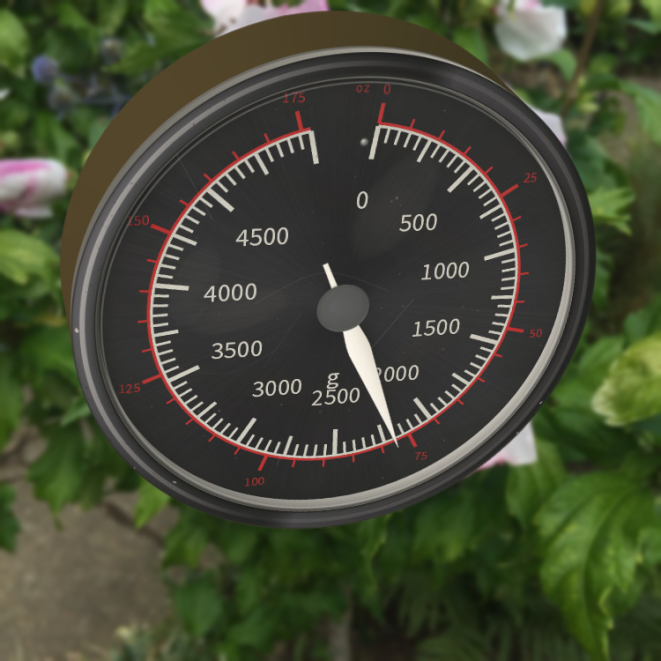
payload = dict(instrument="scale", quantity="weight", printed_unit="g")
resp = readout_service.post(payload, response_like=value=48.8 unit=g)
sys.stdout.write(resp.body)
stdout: value=2200 unit=g
